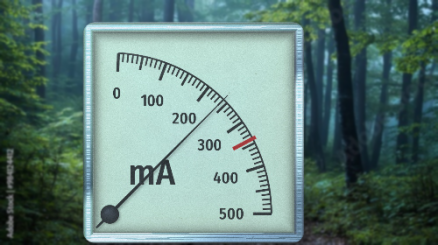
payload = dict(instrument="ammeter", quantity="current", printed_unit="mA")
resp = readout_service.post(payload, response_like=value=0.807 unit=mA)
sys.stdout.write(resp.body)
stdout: value=240 unit=mA
